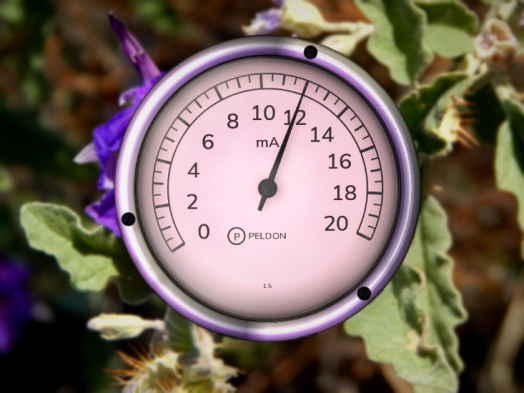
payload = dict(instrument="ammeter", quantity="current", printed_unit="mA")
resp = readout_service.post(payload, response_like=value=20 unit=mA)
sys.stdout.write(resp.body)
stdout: value=12 unit=mA
